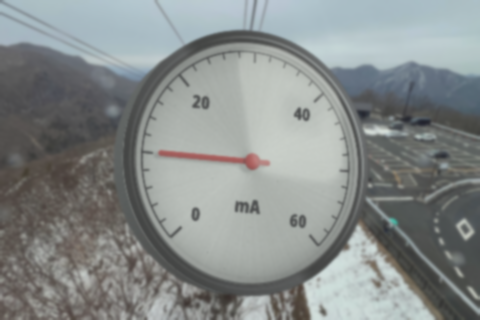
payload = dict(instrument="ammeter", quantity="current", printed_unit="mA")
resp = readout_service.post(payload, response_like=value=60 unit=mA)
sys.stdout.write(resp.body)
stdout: value=10 unit=mA
